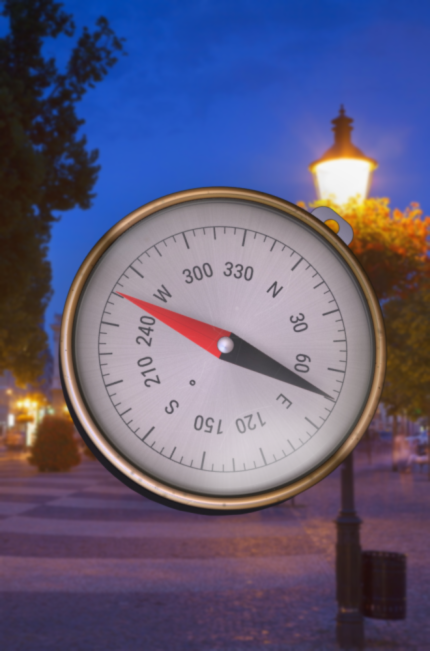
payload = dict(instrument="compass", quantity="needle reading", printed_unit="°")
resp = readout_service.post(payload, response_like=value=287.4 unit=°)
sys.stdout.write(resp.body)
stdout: value=255 unit=°
